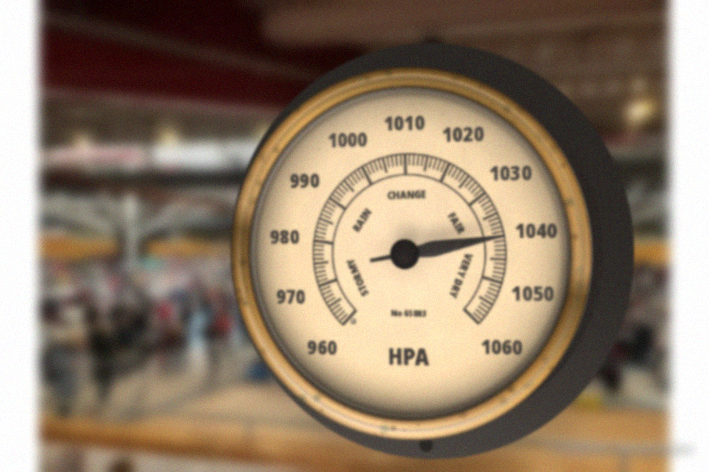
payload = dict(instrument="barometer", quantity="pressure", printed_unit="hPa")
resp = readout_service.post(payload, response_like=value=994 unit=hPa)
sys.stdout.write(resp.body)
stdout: value=1040 unit=hPa
